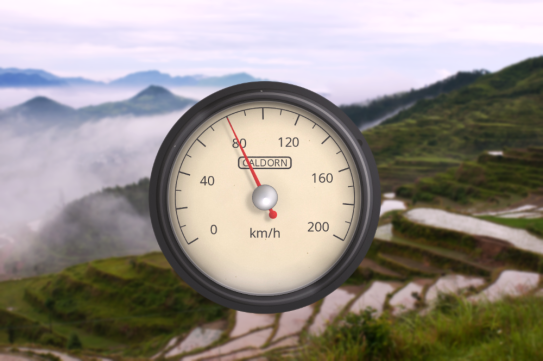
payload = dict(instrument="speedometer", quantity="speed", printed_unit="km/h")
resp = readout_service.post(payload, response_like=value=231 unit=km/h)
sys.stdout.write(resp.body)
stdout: value=80 unit=km/h
